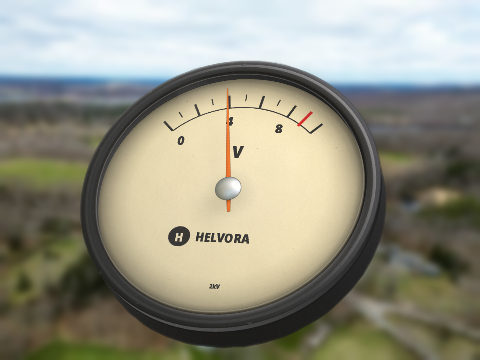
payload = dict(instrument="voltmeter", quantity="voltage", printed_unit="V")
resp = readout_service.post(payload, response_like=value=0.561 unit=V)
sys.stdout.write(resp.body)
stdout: value=4 unit=V
